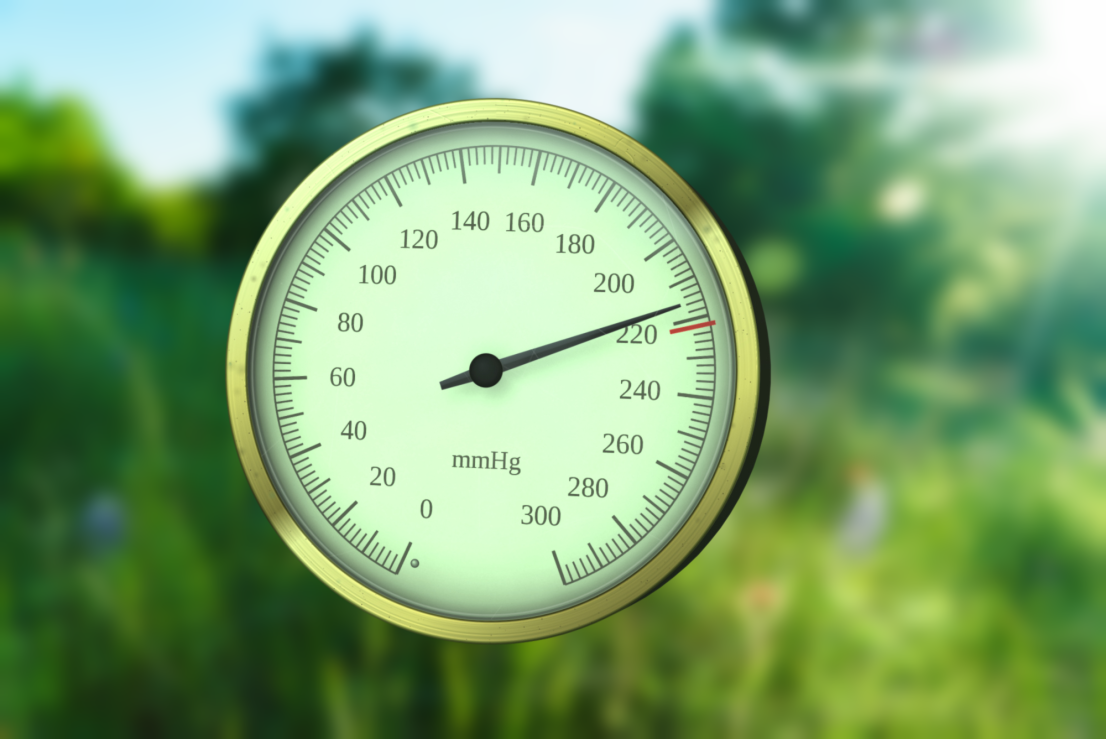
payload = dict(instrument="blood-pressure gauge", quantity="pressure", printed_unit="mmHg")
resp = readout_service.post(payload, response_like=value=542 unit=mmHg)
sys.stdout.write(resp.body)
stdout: value=216 unit=mmHg
